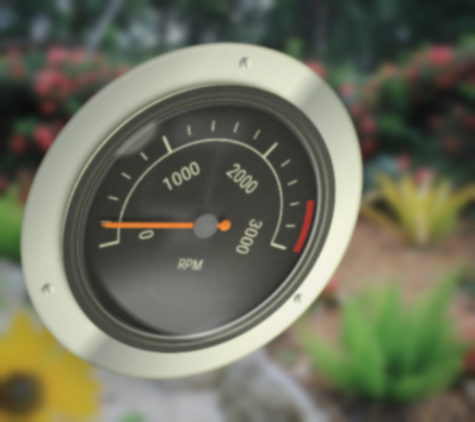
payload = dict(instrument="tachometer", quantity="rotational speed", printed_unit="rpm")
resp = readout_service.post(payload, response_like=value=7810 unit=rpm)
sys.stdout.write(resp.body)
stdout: value=200 unit=rpm
